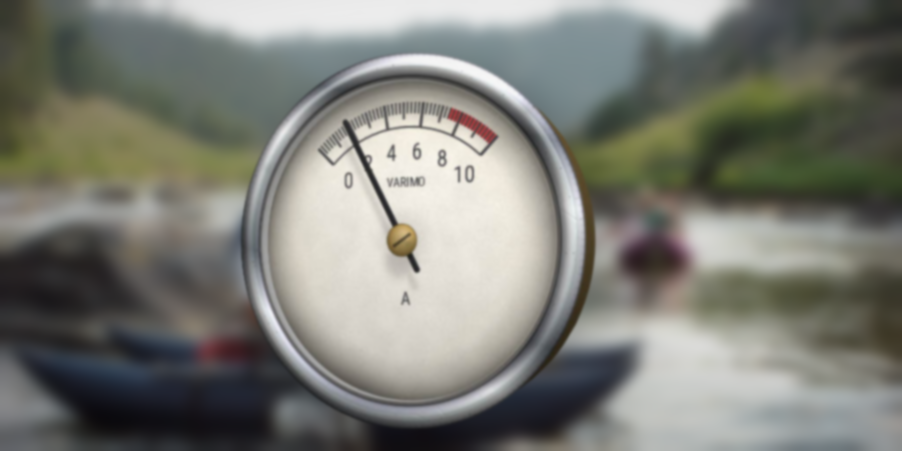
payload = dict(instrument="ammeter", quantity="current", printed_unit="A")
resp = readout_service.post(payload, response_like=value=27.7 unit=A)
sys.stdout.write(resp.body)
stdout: value=2 unit=A
